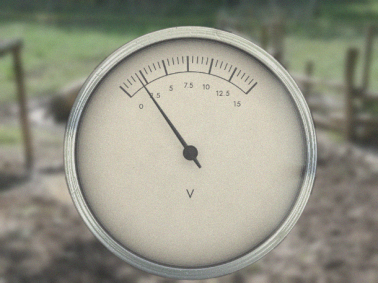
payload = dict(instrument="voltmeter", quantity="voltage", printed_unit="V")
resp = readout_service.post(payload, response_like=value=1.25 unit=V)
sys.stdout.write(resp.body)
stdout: value=2 unit=V
